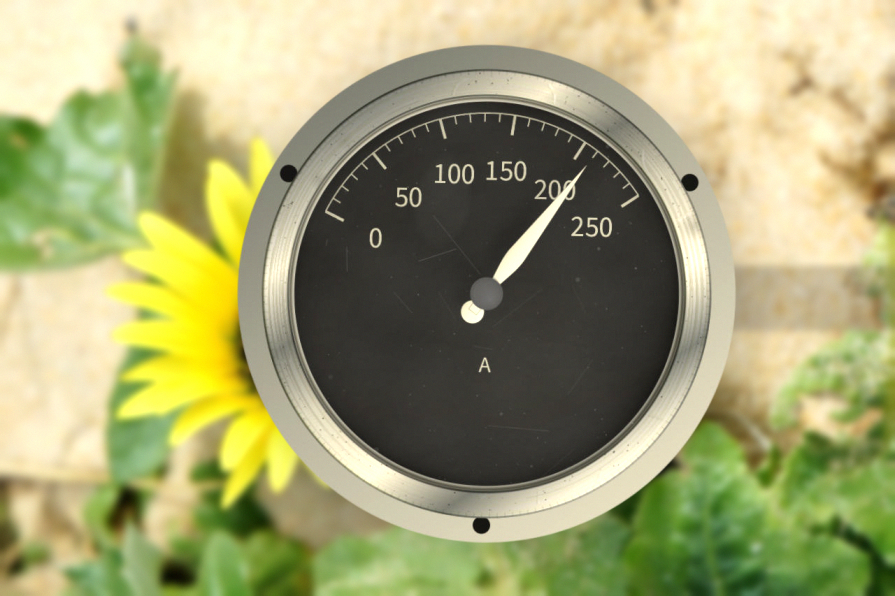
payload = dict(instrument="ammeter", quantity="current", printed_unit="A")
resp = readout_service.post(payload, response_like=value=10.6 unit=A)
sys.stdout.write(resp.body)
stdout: value=210 unit=A
